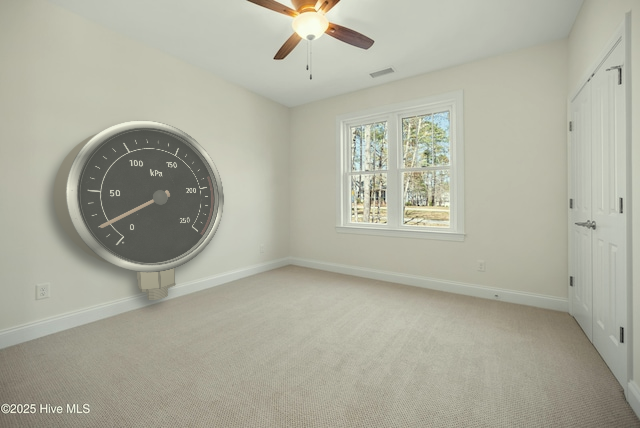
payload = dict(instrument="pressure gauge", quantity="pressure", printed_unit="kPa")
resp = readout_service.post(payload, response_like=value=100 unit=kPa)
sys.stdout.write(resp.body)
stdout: value=20 unit=kPa
